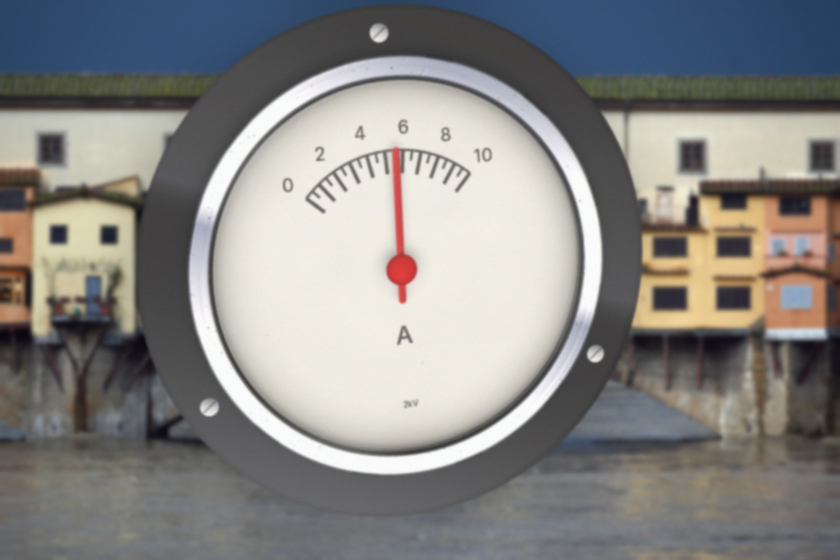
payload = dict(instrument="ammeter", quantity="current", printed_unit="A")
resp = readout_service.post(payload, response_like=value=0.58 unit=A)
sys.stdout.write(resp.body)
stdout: value=5.5 unit=A
